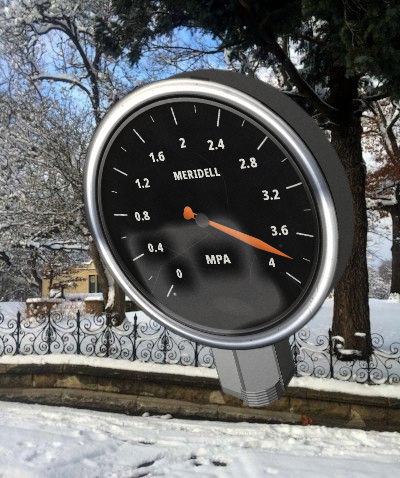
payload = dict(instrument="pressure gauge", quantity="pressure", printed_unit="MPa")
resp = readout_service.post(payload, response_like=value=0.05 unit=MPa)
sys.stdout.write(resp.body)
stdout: value=3.8 unit=MPa
